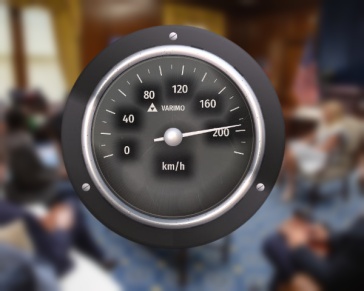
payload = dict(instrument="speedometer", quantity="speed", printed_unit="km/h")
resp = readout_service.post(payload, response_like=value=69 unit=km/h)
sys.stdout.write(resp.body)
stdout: value=195 unit=km/h
